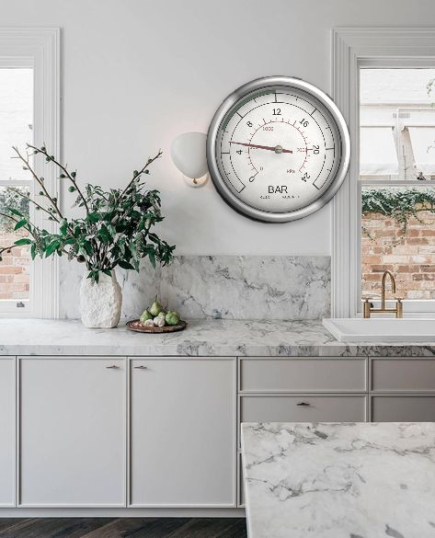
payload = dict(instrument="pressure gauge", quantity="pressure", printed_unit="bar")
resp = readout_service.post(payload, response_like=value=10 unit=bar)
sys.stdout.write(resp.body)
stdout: value=5 unit=bar
